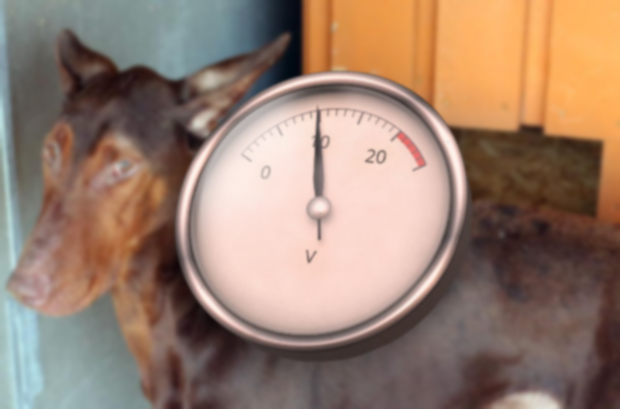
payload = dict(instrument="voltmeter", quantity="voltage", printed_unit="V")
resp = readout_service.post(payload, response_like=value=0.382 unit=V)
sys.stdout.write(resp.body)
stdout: value=10 unit=V
